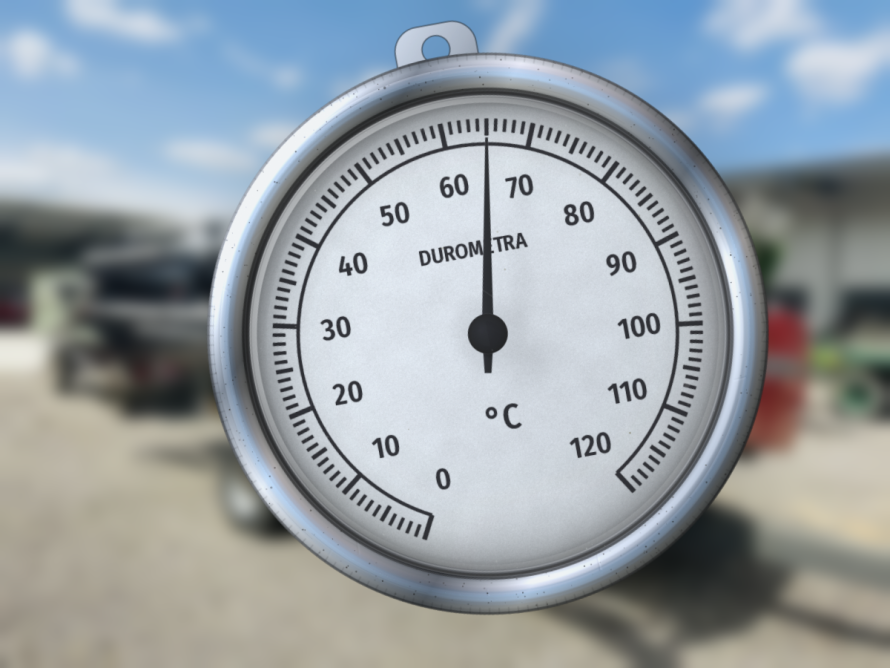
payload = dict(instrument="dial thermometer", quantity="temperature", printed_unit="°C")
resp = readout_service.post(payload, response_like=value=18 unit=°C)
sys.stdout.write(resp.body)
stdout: value=65 unit=°C
